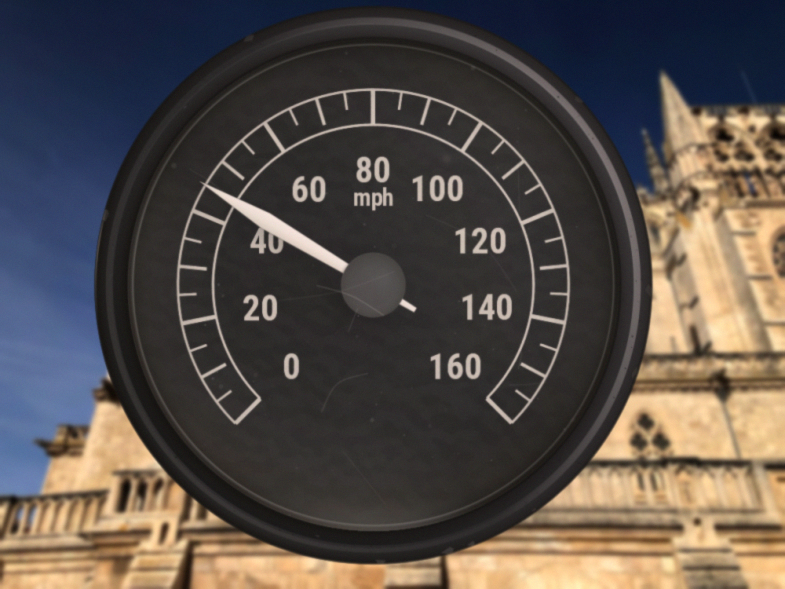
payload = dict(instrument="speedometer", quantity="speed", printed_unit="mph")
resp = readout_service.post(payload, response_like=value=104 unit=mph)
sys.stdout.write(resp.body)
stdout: value=45 unit=mph
